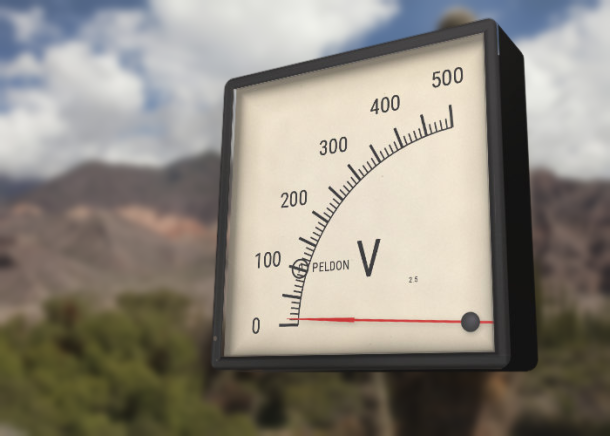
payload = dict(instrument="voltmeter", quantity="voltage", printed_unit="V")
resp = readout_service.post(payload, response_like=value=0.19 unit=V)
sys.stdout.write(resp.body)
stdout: value=10 unit=V
